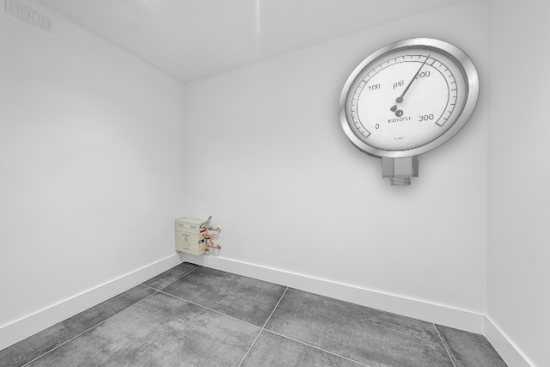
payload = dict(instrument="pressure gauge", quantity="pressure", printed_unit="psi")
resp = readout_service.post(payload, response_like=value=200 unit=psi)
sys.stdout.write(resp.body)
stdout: value=190 unit=psi
